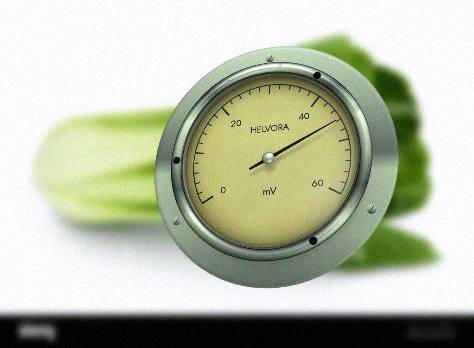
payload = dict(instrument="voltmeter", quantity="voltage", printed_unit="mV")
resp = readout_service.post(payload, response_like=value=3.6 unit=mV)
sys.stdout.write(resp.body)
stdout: value=46 unit=mV
